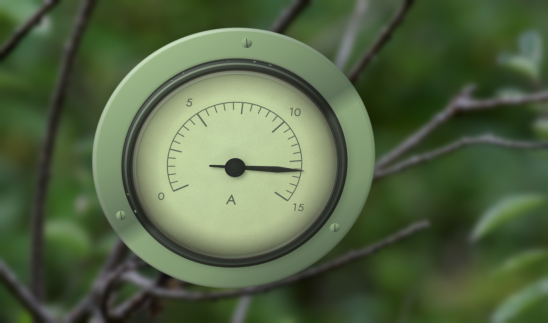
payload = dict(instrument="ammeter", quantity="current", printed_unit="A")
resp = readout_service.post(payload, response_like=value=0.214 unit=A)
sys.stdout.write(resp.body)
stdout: value=13 unit=A
